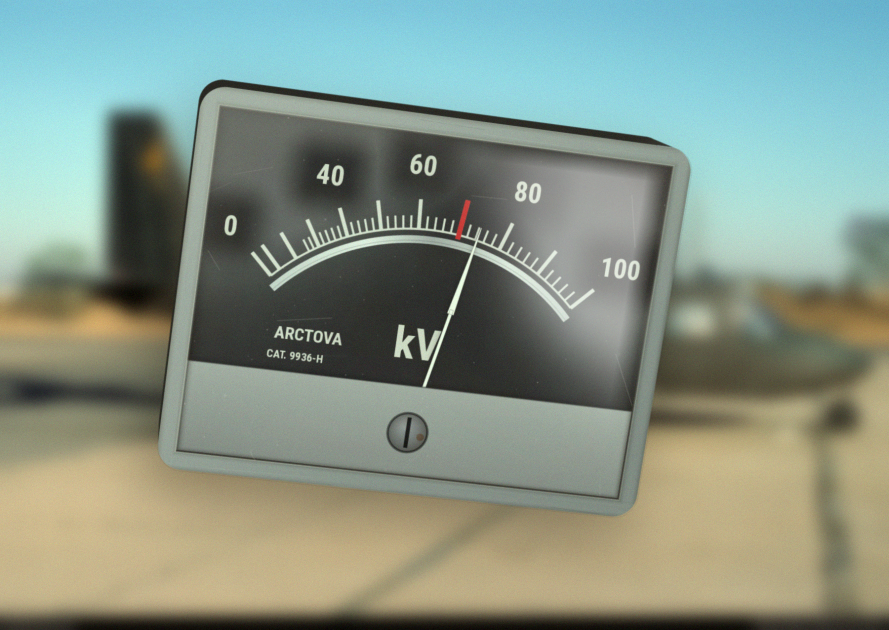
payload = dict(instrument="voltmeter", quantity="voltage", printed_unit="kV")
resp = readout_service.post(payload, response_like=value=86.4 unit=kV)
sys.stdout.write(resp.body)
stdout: value=74 unit=kV
